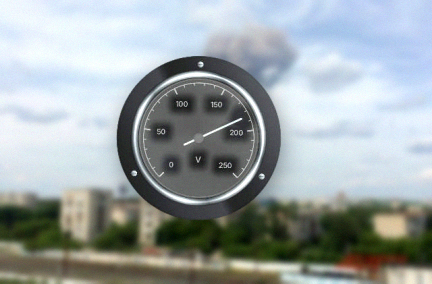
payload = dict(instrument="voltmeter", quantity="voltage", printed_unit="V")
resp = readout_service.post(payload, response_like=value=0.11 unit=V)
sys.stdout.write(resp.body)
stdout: value=185 unit=V
